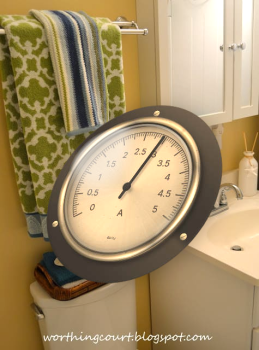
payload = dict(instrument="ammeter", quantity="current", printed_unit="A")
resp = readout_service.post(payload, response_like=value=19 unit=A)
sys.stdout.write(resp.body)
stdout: value=3 unit=A
